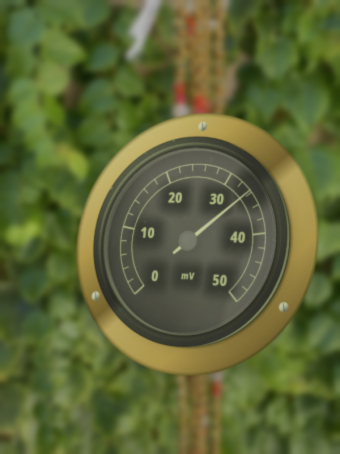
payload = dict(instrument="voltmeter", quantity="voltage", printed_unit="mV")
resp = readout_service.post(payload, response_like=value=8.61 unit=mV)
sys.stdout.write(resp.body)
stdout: value=34 unit=mV
